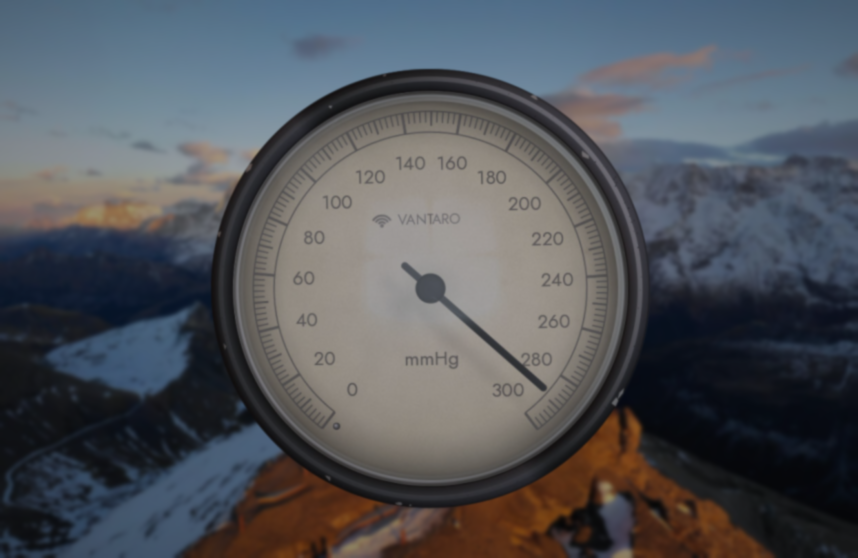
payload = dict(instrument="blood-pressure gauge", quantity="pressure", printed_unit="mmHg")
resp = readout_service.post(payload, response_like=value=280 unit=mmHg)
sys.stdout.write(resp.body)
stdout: value=288 unit=mmHg
